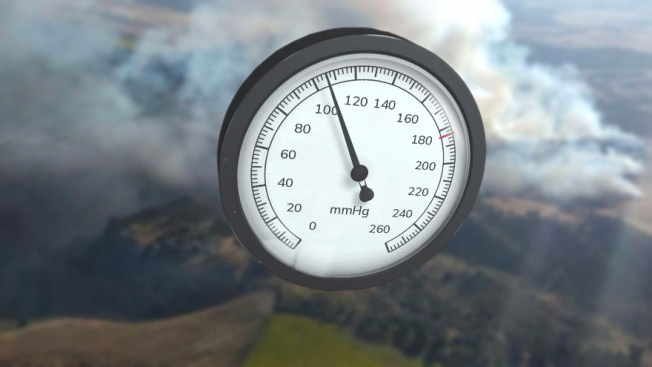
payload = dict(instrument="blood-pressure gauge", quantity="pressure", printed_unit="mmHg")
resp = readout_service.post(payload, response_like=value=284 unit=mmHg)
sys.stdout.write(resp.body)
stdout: value=106 unit=mmHg
